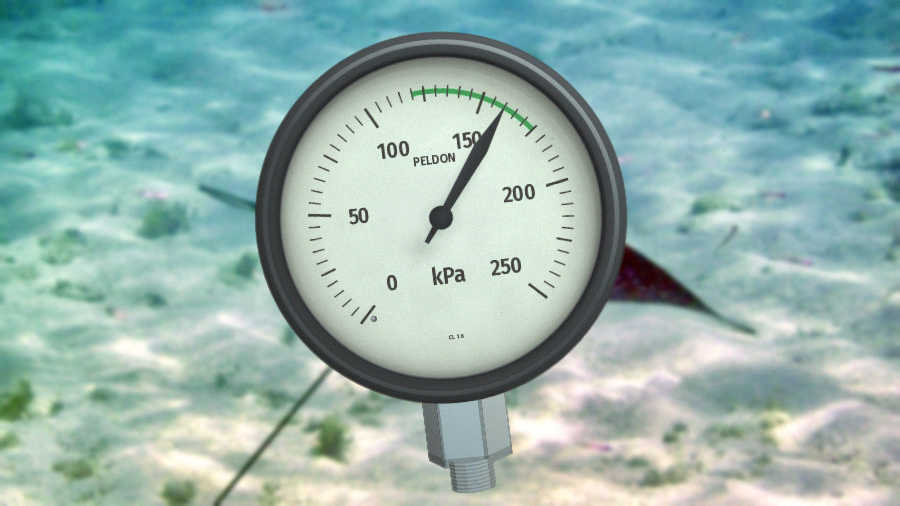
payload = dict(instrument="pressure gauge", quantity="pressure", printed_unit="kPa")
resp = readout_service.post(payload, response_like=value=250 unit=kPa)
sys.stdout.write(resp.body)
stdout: value=160 unit=kPa
